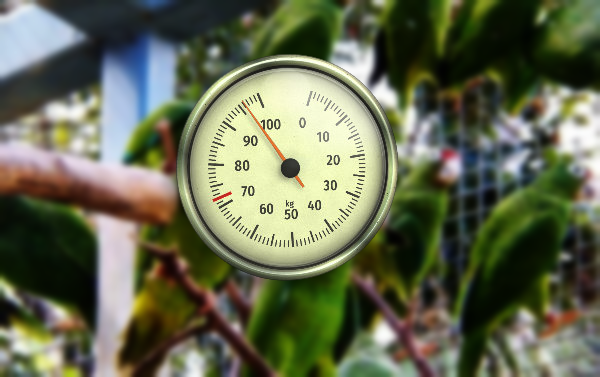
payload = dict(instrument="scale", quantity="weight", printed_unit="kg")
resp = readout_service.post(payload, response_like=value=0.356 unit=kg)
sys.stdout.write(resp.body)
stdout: value=96 unit=kg
